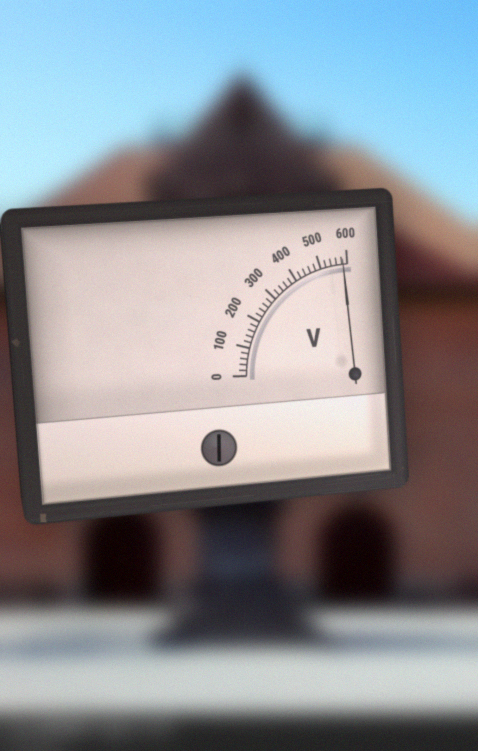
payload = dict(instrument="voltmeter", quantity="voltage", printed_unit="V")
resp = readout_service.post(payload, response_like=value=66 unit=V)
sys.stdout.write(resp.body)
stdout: value=580 unit=V
